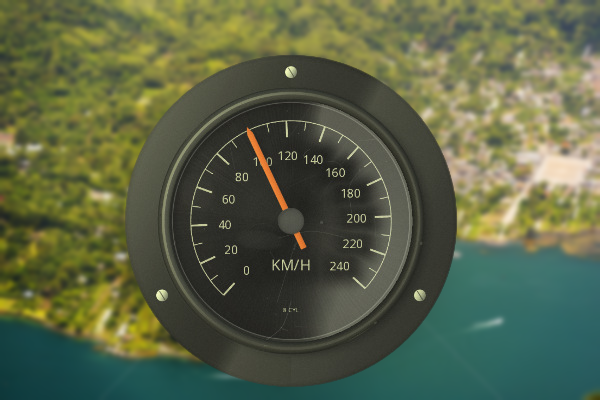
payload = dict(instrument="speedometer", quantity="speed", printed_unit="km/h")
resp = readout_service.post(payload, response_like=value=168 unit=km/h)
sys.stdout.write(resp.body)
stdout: value=100 unit=km/h
